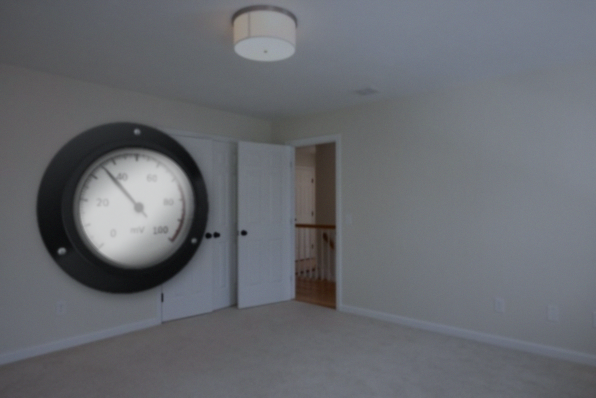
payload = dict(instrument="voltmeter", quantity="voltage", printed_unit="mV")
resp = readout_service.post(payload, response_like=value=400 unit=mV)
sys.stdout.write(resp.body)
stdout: value=35 unit=mV
